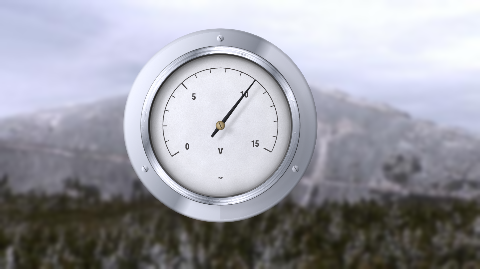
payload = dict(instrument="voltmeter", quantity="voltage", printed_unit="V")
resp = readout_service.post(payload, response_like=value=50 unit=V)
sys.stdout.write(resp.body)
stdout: value=10 unit=V
